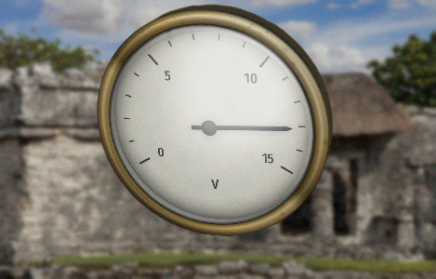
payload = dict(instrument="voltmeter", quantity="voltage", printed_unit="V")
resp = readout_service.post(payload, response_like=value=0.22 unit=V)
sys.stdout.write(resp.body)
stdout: value=13 unit=V
